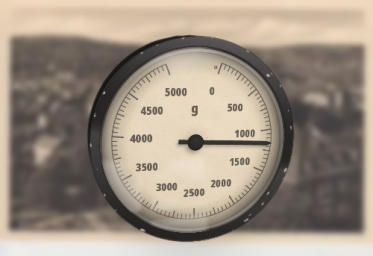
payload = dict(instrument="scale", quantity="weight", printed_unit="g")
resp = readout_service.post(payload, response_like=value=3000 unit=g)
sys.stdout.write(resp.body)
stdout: value=1150 unit=g
